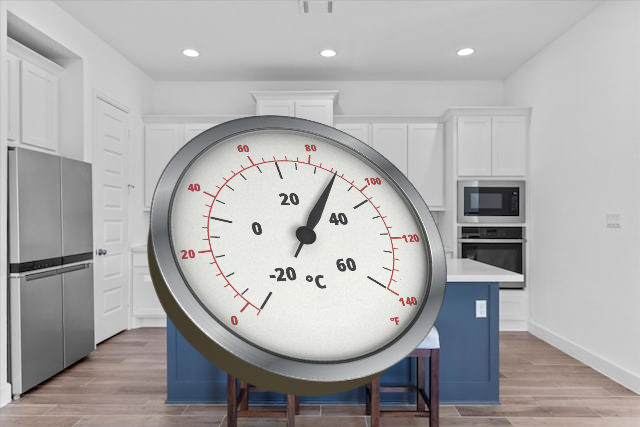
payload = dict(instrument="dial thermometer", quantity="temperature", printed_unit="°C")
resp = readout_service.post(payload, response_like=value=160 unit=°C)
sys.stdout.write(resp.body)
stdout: value=32 unit=°C
